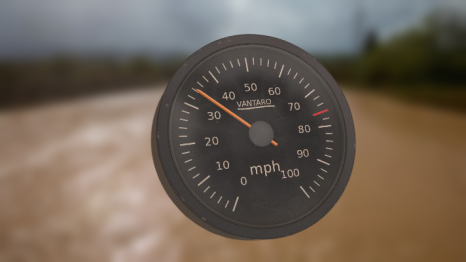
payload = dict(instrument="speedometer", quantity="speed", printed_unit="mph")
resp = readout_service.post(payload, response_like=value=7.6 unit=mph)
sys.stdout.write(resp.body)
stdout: value=34 unit=mph
